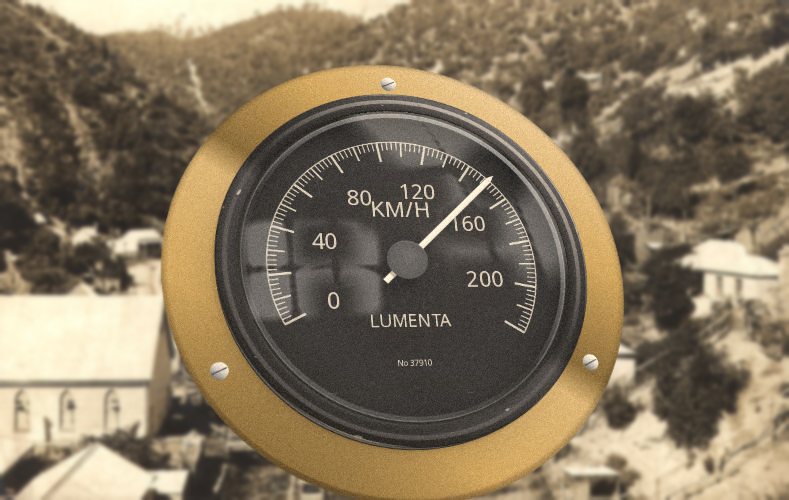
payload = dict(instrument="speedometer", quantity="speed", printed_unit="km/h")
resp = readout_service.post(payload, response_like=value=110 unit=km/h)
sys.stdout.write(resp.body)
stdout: value=150 unit=km/h
